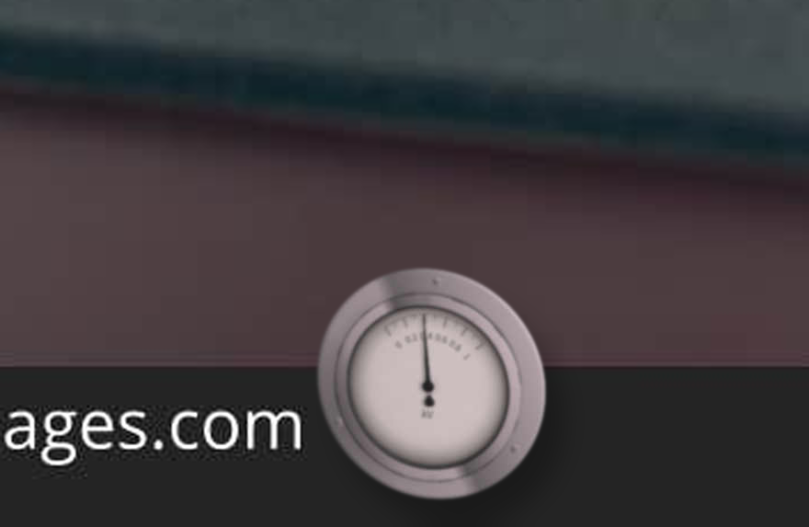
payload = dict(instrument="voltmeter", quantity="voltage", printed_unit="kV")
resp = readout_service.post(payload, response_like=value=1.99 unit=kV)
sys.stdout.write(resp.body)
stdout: value=0.4 unit=kV
